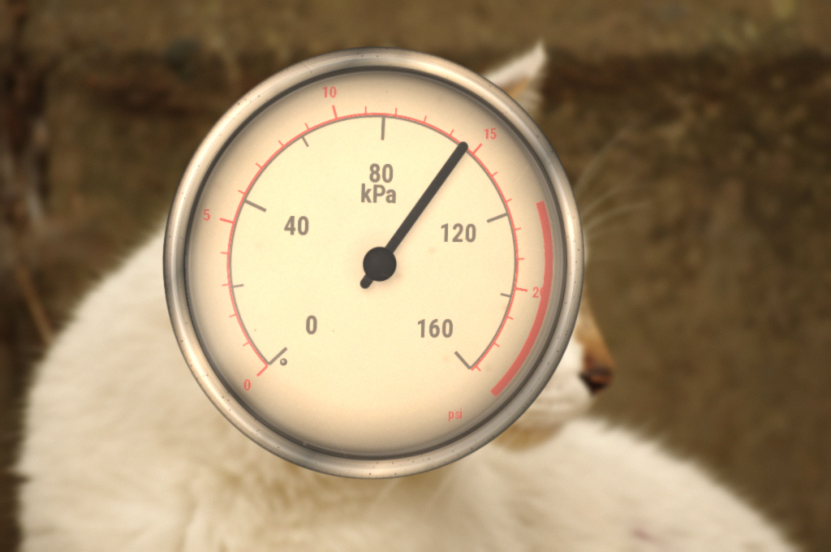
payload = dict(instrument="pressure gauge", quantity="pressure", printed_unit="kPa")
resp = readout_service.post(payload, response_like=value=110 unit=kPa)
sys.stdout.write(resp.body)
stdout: value=100 unit=kPa
